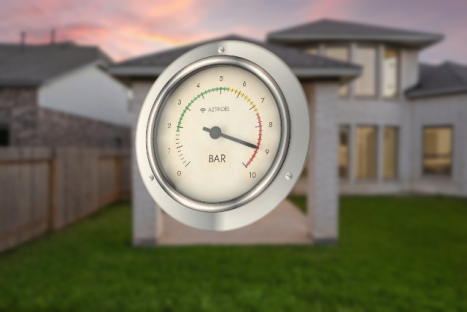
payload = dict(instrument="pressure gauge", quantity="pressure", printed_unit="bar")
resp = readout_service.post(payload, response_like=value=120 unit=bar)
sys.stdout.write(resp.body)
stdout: value=9 unit=bar
